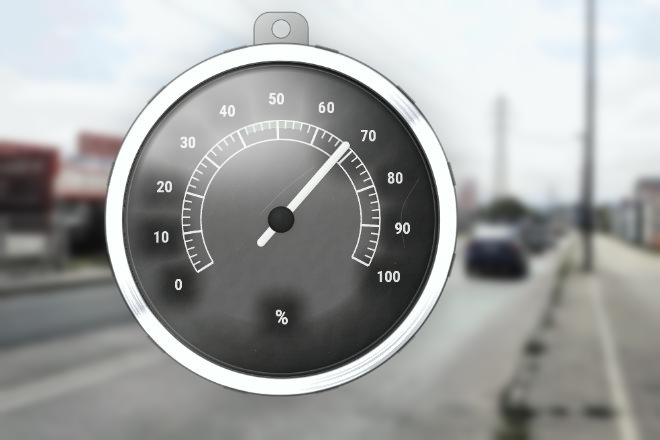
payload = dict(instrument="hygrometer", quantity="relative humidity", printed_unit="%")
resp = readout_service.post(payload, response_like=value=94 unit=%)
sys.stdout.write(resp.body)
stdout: value=68 unit=%
